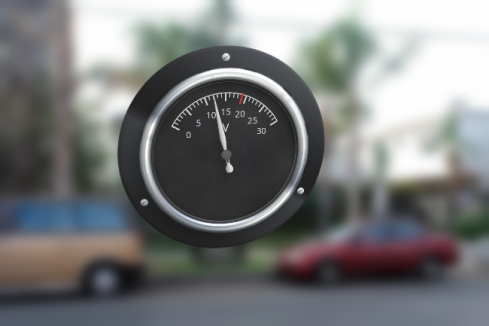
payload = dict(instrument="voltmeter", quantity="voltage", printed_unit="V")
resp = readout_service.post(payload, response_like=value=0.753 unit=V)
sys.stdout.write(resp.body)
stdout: value=12 unit=V
